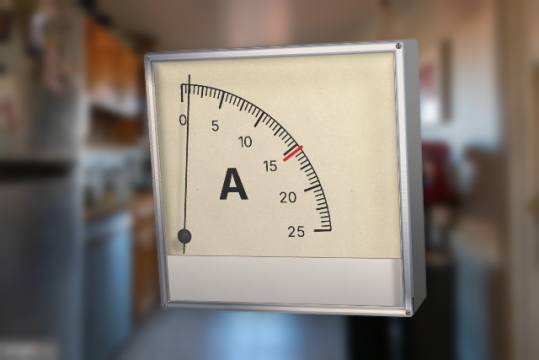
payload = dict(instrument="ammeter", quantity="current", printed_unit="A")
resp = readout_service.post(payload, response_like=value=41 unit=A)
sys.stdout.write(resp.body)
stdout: value=1 unit=A
